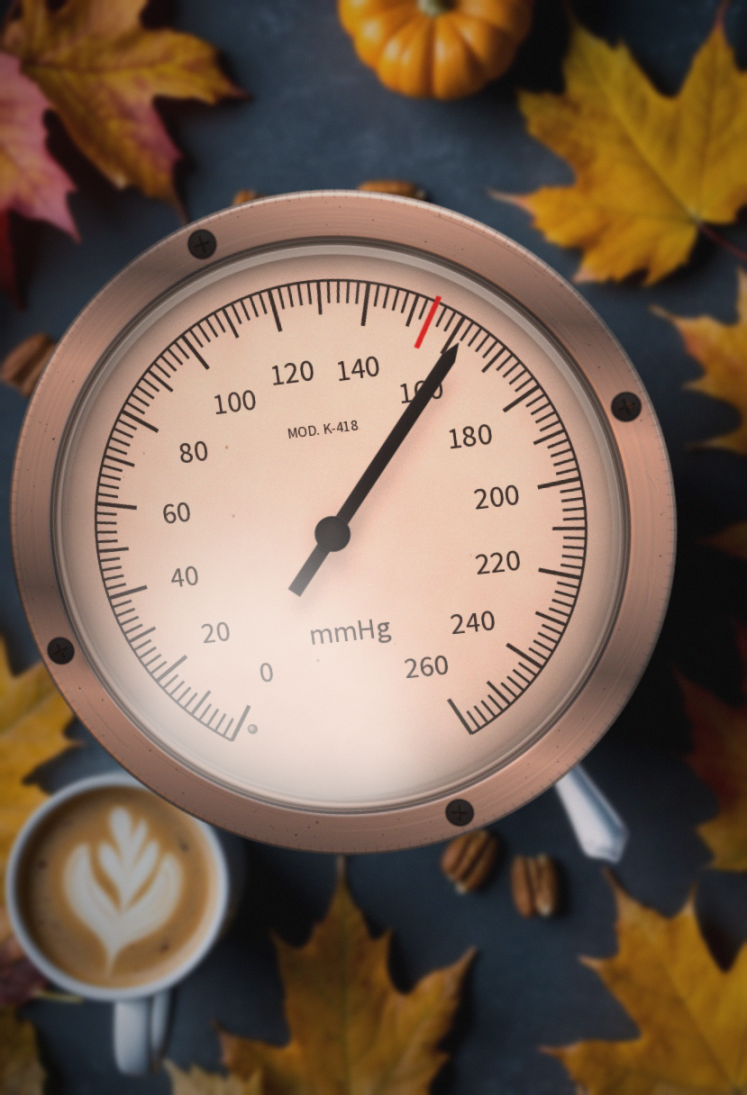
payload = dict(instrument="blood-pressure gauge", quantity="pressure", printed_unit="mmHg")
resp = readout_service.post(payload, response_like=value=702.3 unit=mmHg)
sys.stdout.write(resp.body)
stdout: value=162 unit=mmHg
